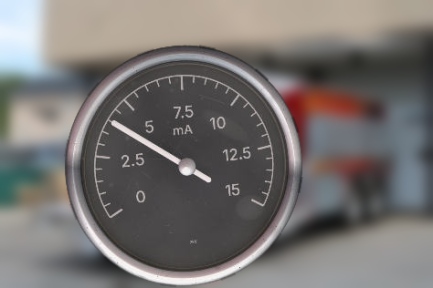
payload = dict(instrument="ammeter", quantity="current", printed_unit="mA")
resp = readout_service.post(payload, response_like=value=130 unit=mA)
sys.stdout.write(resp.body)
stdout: value=4 unit=mA
